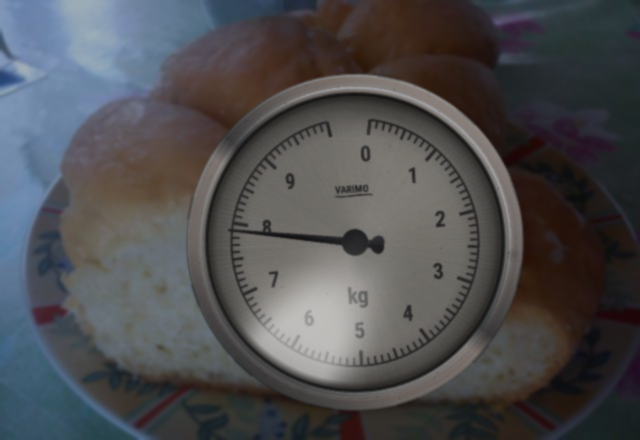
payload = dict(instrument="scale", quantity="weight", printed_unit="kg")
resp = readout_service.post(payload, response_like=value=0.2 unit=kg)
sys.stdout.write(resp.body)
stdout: value=7.9 unit=kg
